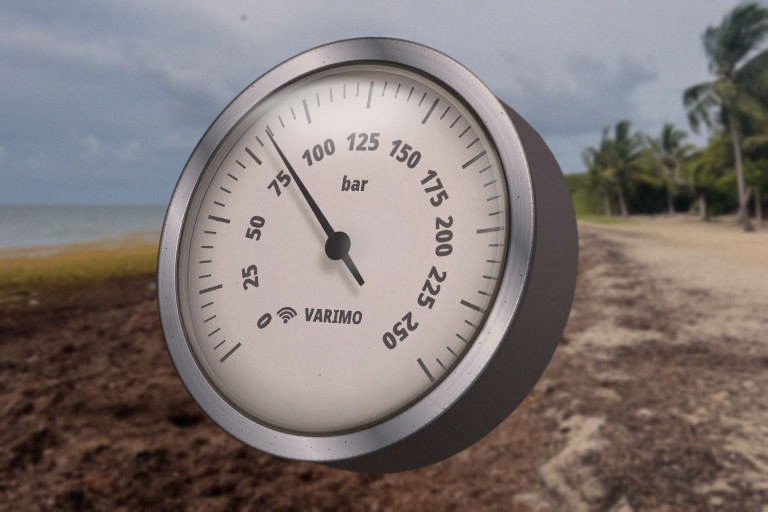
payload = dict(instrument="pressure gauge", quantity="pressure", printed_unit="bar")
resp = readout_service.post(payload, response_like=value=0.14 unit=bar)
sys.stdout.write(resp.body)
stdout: value=85 unit=bar
